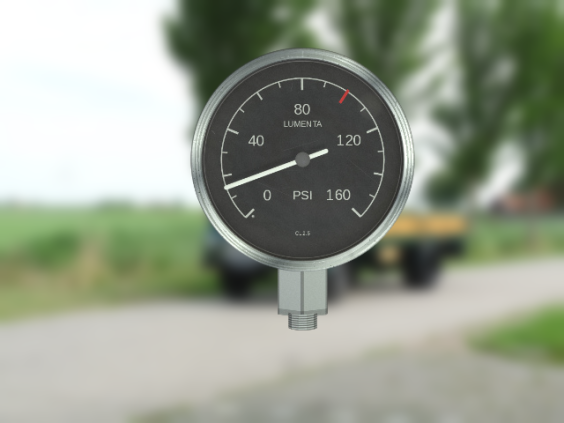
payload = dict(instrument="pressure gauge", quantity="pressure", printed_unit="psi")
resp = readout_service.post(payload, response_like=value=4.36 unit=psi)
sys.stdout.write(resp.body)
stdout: value=15 unit=psi
